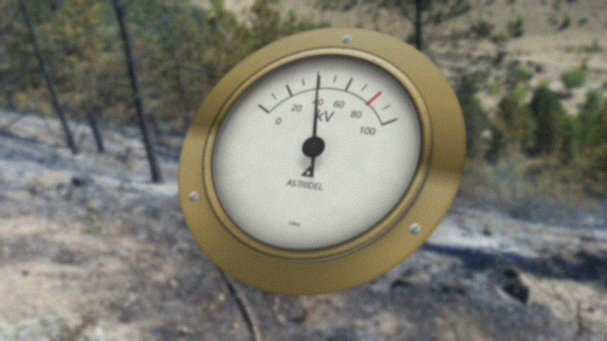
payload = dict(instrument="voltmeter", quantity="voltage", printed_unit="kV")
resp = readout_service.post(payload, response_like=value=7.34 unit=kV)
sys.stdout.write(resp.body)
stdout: value=40 unit=kV
